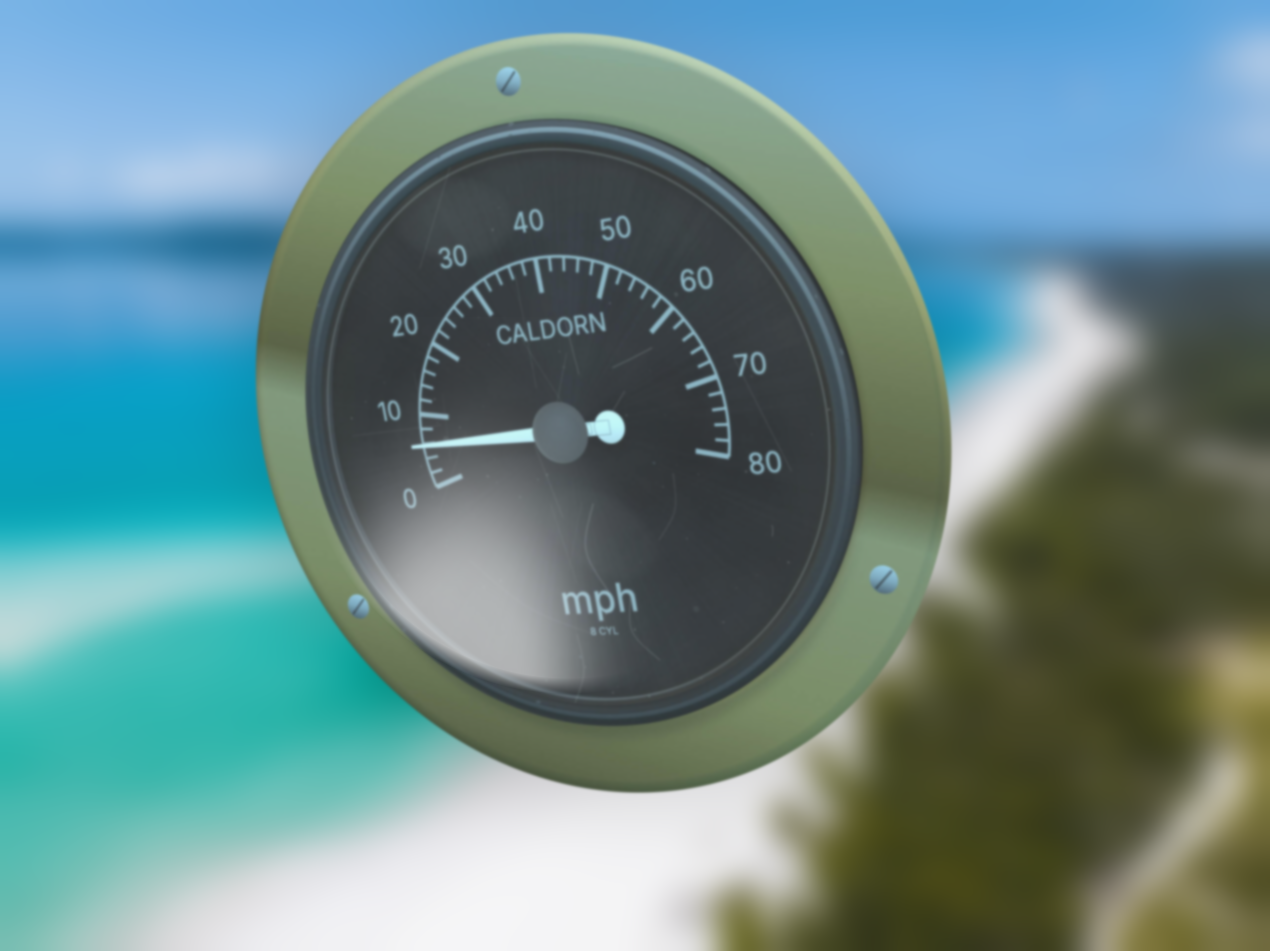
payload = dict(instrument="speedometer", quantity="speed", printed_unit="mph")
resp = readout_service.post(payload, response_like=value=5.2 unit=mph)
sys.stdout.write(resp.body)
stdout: value=6 unit=mph
